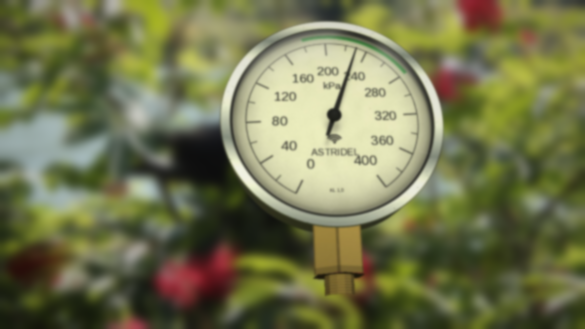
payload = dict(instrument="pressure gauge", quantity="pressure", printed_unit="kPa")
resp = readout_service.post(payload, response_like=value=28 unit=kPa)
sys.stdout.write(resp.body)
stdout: value=230 unit=kPa
